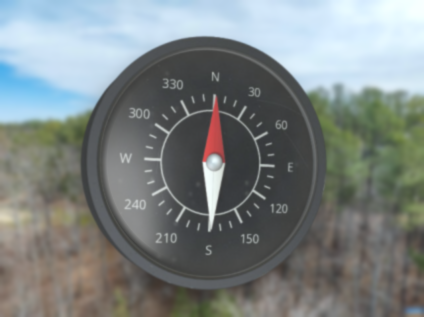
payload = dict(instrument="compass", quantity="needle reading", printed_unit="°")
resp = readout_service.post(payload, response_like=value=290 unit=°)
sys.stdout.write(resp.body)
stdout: value=0 unit=°
